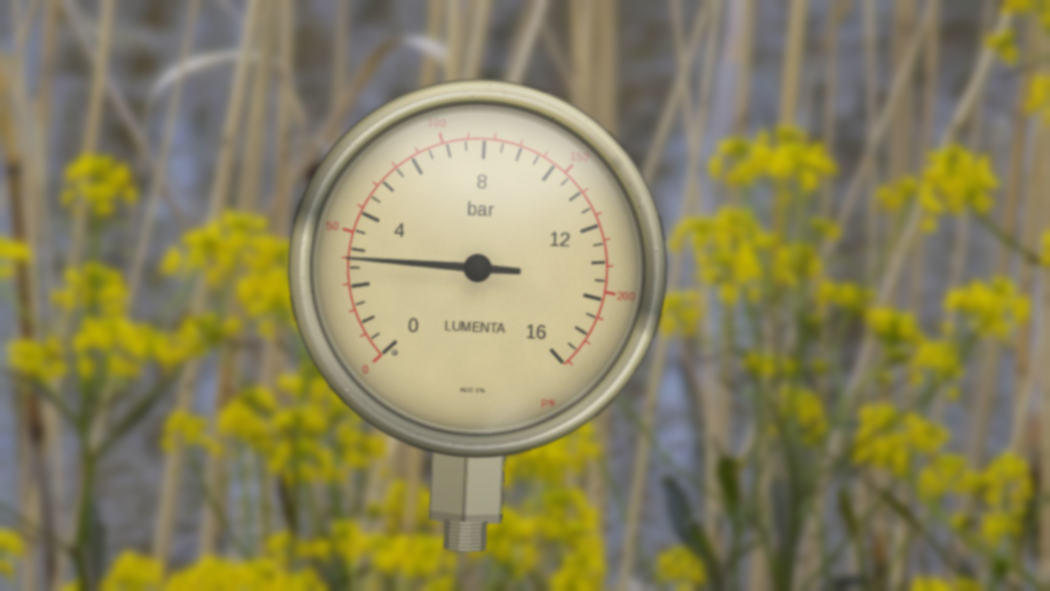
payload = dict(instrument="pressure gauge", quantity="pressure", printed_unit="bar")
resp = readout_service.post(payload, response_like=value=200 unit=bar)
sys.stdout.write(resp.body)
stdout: value=2.75 unit=bar
